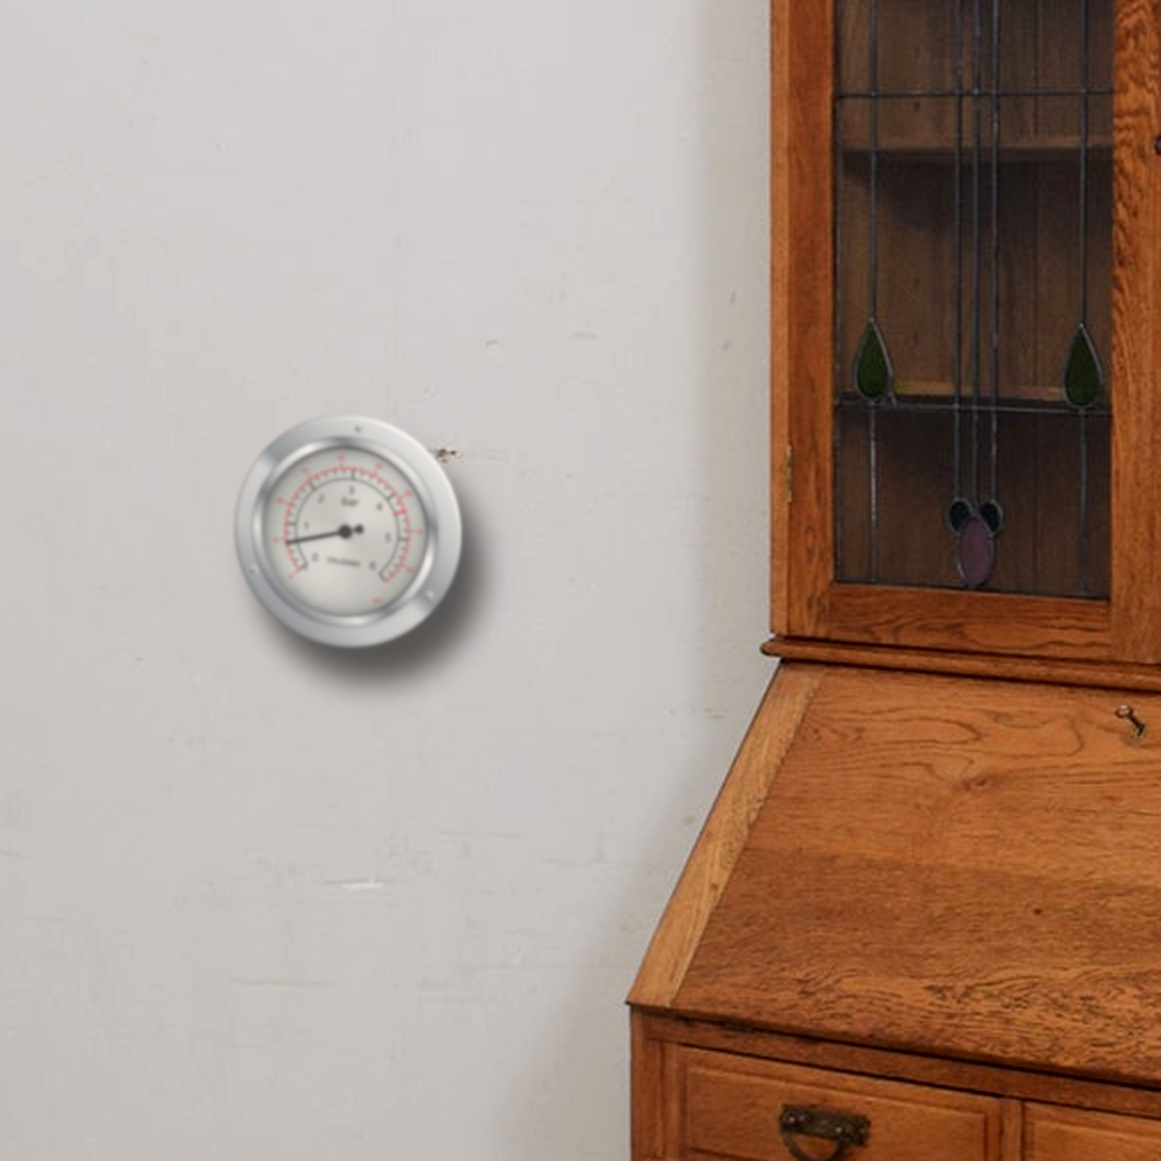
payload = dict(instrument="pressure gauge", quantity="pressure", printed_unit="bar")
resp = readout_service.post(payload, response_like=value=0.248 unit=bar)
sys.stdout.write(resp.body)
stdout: value=0.6 unit=bar
